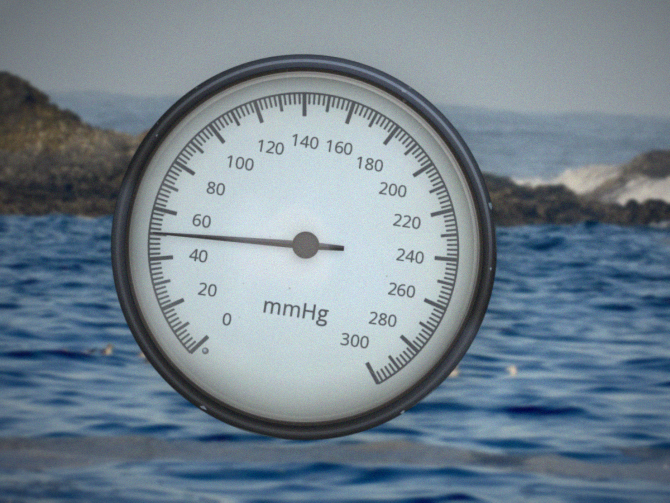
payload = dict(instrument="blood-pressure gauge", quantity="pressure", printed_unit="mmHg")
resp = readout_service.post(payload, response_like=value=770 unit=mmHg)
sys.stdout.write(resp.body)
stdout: value=50 unit=mmHg
